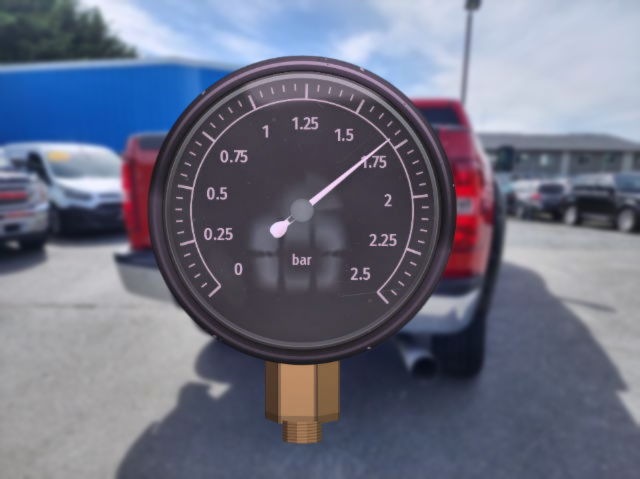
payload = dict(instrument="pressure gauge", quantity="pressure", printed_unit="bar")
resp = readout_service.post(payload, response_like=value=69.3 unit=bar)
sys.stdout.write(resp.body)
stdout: value=1.7 unit=bar
